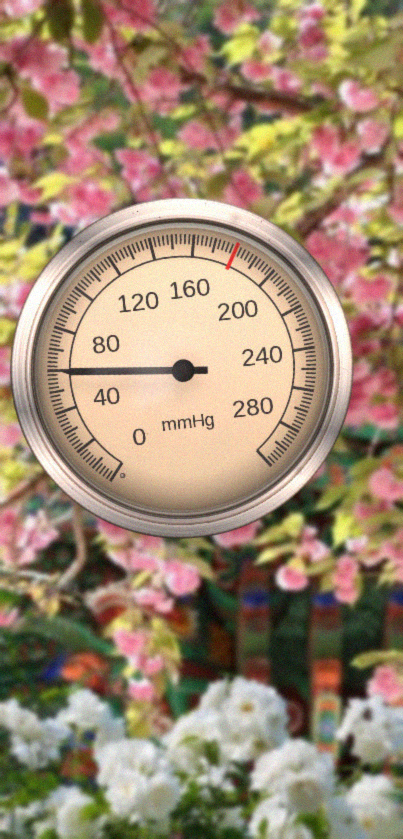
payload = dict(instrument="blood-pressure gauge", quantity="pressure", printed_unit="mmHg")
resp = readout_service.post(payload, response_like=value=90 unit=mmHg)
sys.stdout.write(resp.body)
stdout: value=60 unit=mmHg
